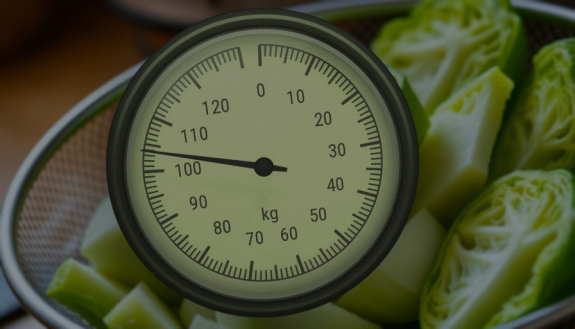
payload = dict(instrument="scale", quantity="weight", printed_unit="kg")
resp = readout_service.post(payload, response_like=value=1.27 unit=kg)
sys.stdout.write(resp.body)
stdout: value=104 unit=kg
